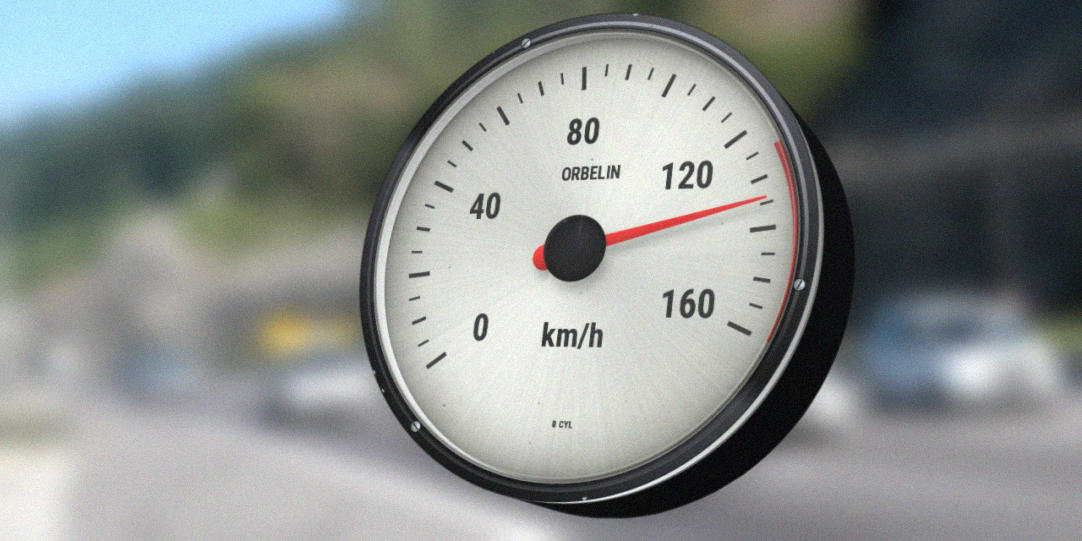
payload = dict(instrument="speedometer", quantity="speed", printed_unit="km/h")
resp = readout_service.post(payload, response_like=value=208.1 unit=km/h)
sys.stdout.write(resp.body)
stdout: value=135 unit=km/h
